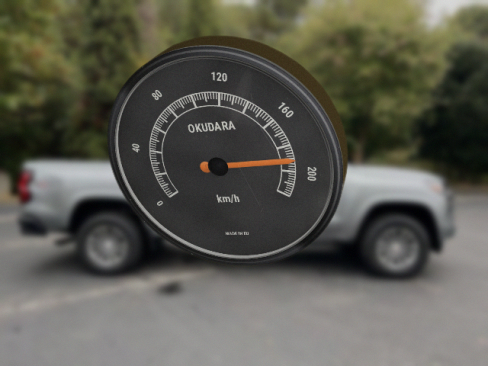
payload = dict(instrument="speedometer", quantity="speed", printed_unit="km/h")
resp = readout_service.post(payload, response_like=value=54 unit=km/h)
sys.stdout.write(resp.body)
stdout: value=190 unit=km/h
